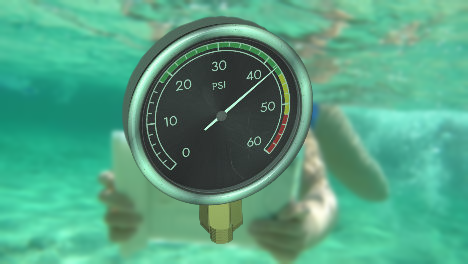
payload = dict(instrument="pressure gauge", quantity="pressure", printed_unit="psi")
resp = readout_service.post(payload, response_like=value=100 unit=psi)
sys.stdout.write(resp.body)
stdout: value=42 unit=psi
